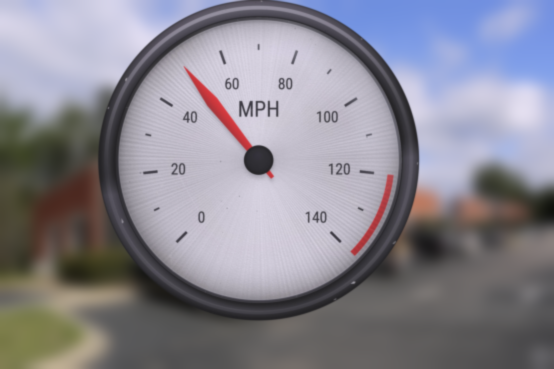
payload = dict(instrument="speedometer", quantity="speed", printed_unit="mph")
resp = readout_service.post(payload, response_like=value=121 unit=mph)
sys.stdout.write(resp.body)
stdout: value=50 unit=mph
